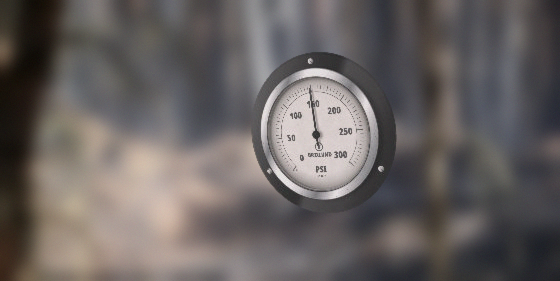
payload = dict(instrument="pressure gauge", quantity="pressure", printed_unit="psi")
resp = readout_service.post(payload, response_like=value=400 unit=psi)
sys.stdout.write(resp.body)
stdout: value=150 unit=psi
